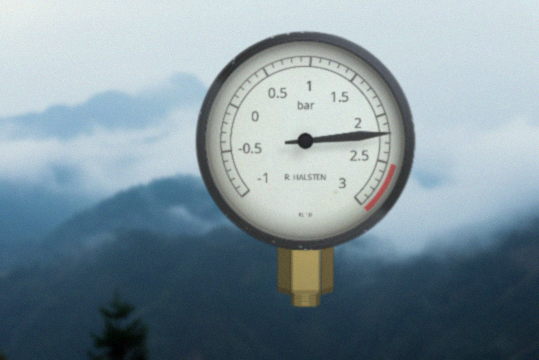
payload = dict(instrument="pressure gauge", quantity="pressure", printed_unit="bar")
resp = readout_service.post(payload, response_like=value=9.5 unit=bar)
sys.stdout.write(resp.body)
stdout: value=2.2 unit=bar
